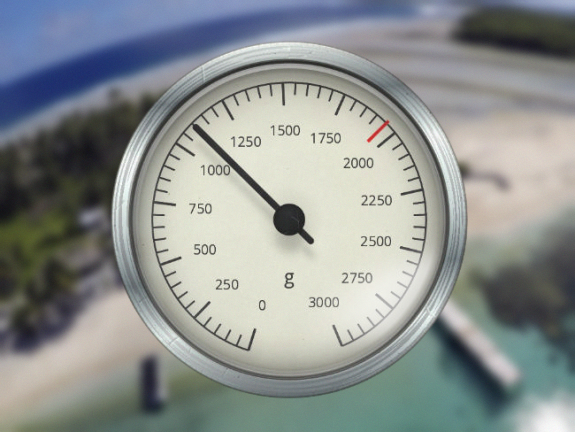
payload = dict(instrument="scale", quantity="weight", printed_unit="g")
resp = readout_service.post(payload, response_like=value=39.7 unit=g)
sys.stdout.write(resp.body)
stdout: value=1100 unit=g
